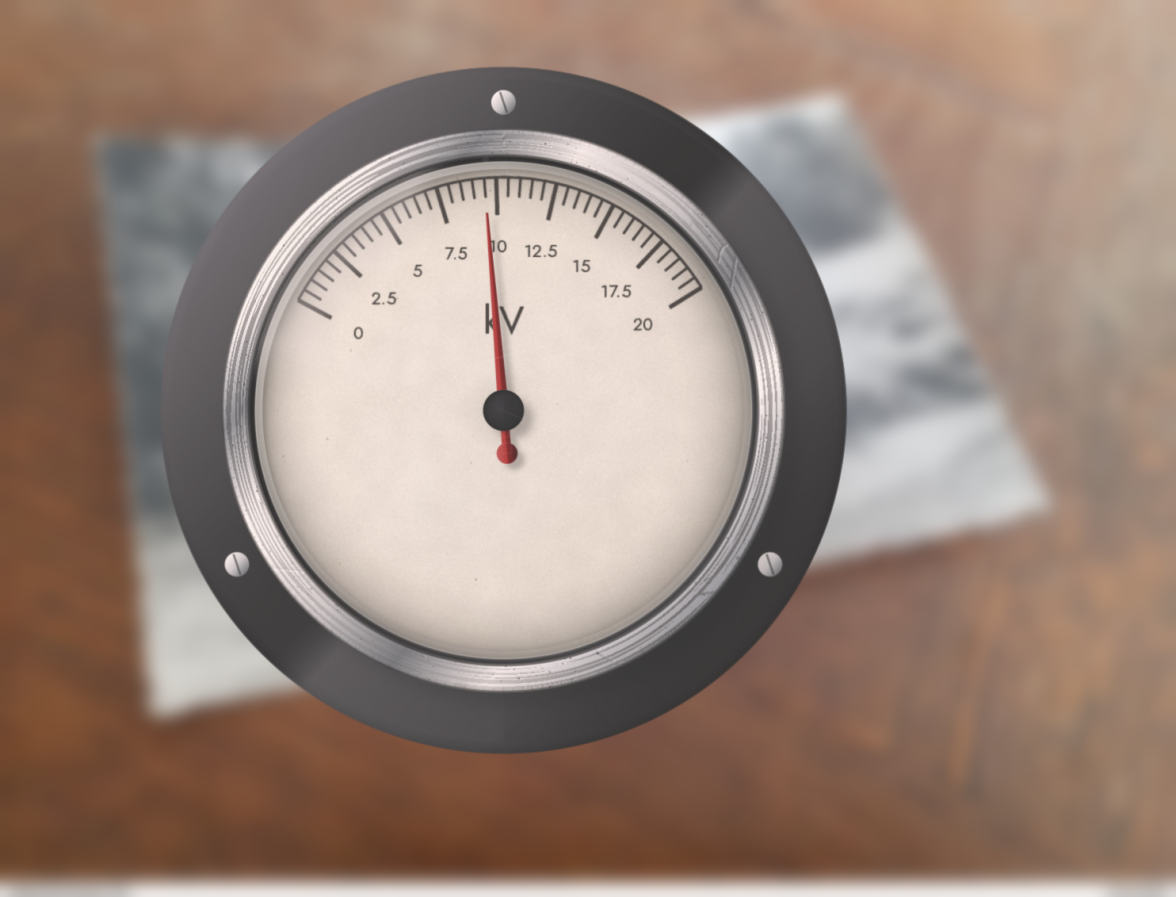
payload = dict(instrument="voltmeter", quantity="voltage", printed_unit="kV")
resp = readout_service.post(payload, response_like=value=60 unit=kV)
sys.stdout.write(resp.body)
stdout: value=9.5 unit=kV
